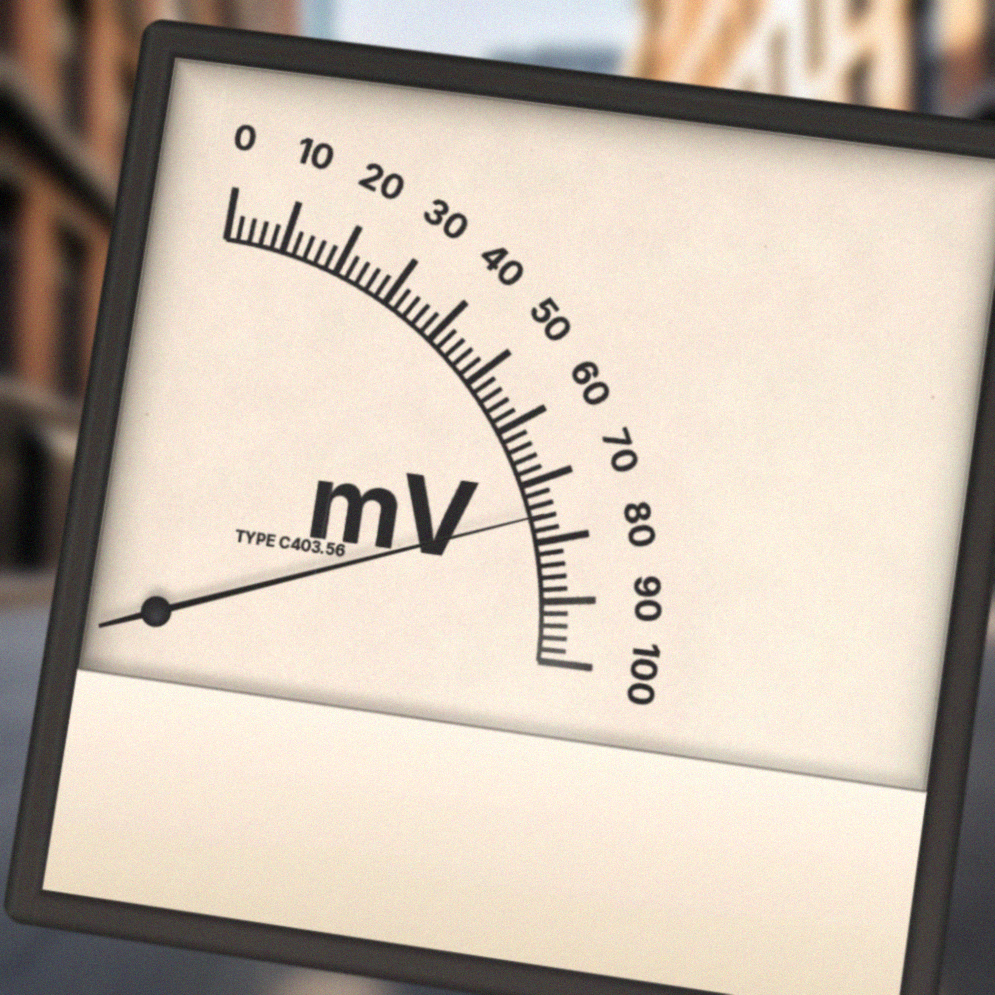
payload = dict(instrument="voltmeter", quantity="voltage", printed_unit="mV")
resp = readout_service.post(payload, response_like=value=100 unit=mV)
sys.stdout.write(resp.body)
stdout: value=76 unit=mV
